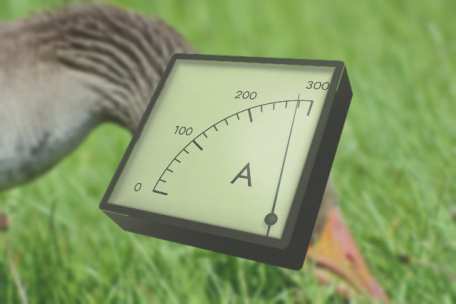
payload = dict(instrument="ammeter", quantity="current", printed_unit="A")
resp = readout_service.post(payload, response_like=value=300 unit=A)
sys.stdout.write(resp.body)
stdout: value=280 unit=A
